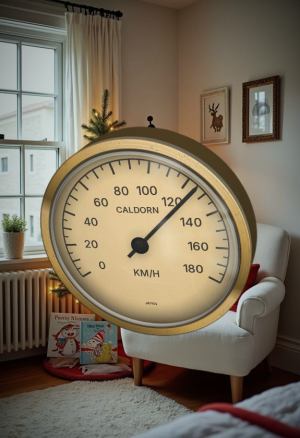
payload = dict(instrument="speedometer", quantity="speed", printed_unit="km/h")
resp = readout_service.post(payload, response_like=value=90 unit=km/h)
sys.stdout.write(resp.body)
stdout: value=125 unit=km/h
